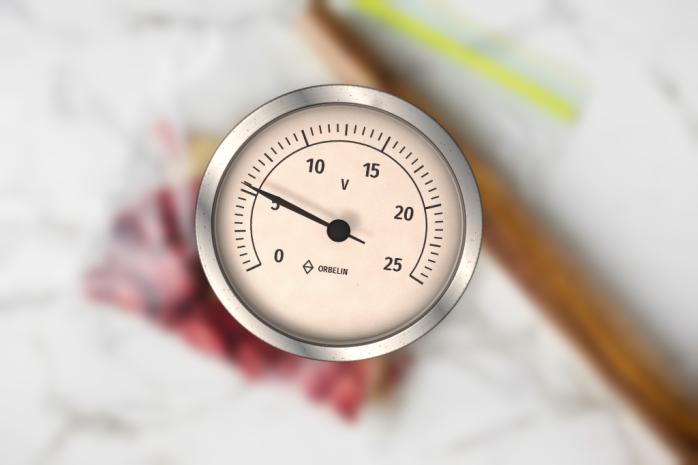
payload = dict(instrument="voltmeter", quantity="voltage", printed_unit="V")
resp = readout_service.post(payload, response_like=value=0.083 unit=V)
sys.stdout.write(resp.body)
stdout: value=5.5 unit=V
